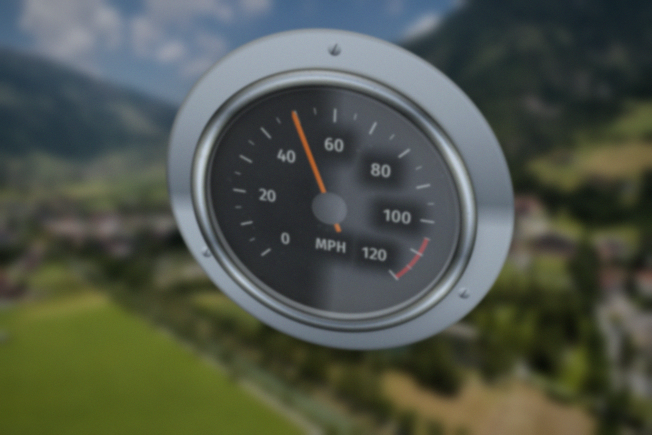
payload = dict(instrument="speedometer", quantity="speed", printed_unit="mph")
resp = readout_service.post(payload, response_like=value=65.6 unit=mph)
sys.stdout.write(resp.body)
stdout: value=50 unit=mph
